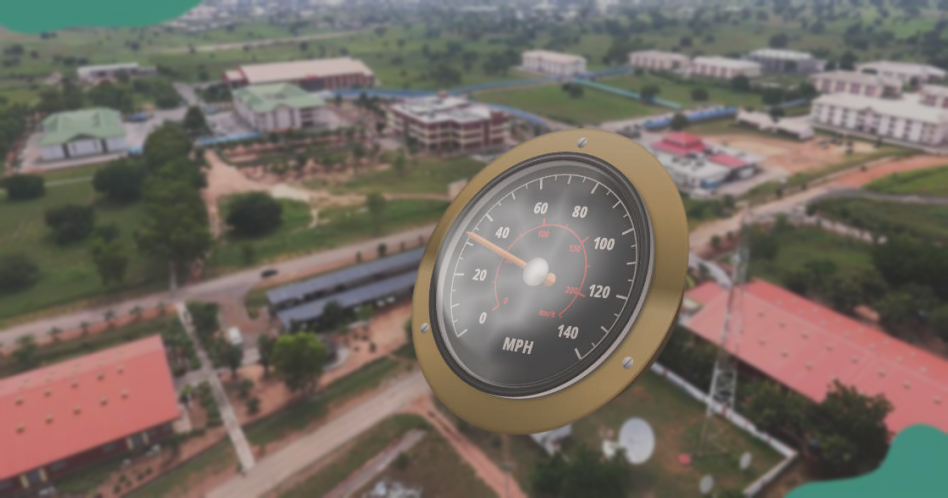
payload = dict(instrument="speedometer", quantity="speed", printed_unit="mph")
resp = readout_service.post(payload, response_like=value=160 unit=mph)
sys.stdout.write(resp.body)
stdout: value=32.5 unit=mph
